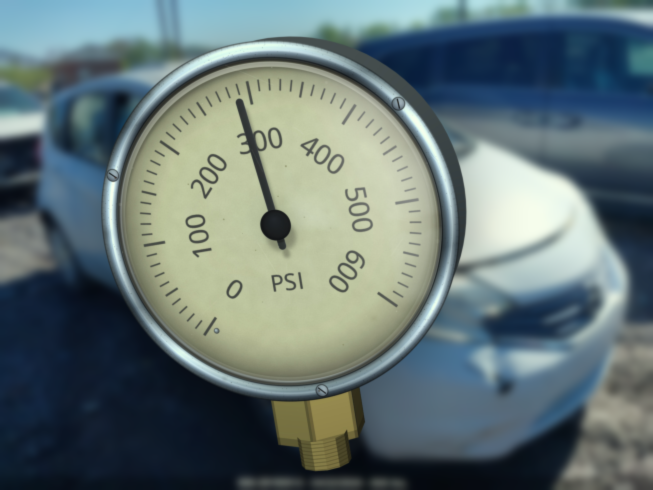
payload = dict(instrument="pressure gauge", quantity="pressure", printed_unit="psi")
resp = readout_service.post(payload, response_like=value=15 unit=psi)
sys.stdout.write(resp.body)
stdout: value=290 unit=psi
